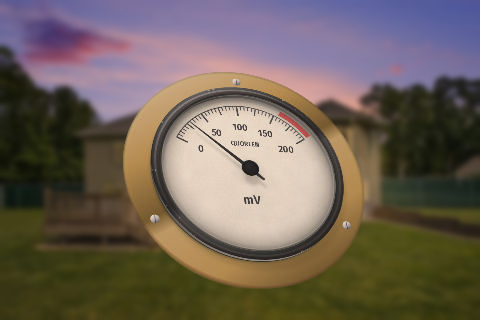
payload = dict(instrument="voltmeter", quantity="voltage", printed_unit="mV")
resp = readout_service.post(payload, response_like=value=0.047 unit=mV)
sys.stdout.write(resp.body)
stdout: value=25 unit=mV
